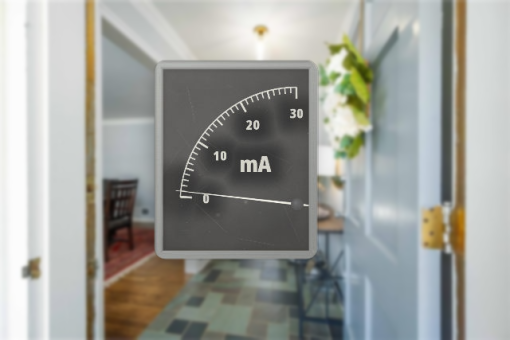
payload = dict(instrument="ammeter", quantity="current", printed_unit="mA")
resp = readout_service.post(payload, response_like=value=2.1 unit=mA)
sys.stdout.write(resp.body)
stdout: value=1 unit=mA
